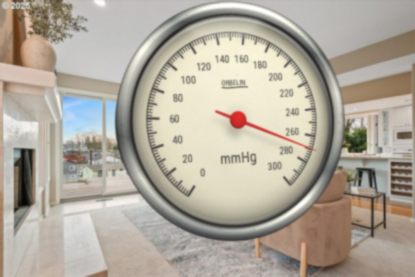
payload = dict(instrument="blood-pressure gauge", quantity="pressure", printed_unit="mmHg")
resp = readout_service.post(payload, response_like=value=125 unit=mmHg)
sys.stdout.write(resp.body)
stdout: value=270 unit=mmHg
